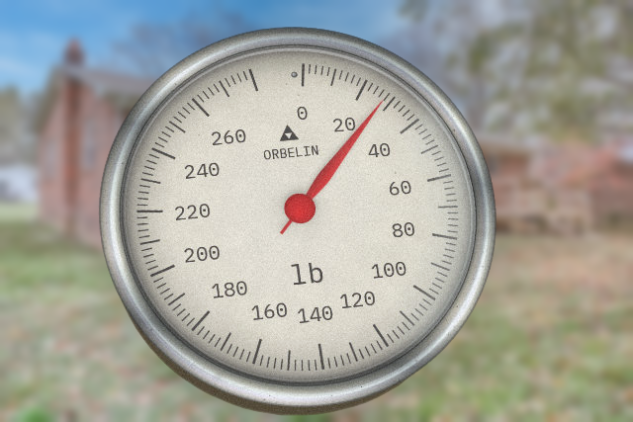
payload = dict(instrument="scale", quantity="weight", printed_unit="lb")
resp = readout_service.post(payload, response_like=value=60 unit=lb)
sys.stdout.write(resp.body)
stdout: value=28 unit=lb
